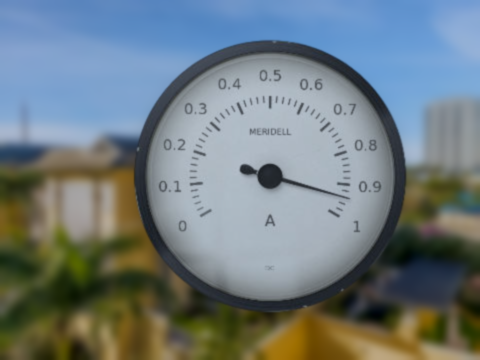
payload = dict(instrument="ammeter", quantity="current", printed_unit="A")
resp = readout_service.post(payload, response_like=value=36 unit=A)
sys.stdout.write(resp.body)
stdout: value=0.94 unit=A
